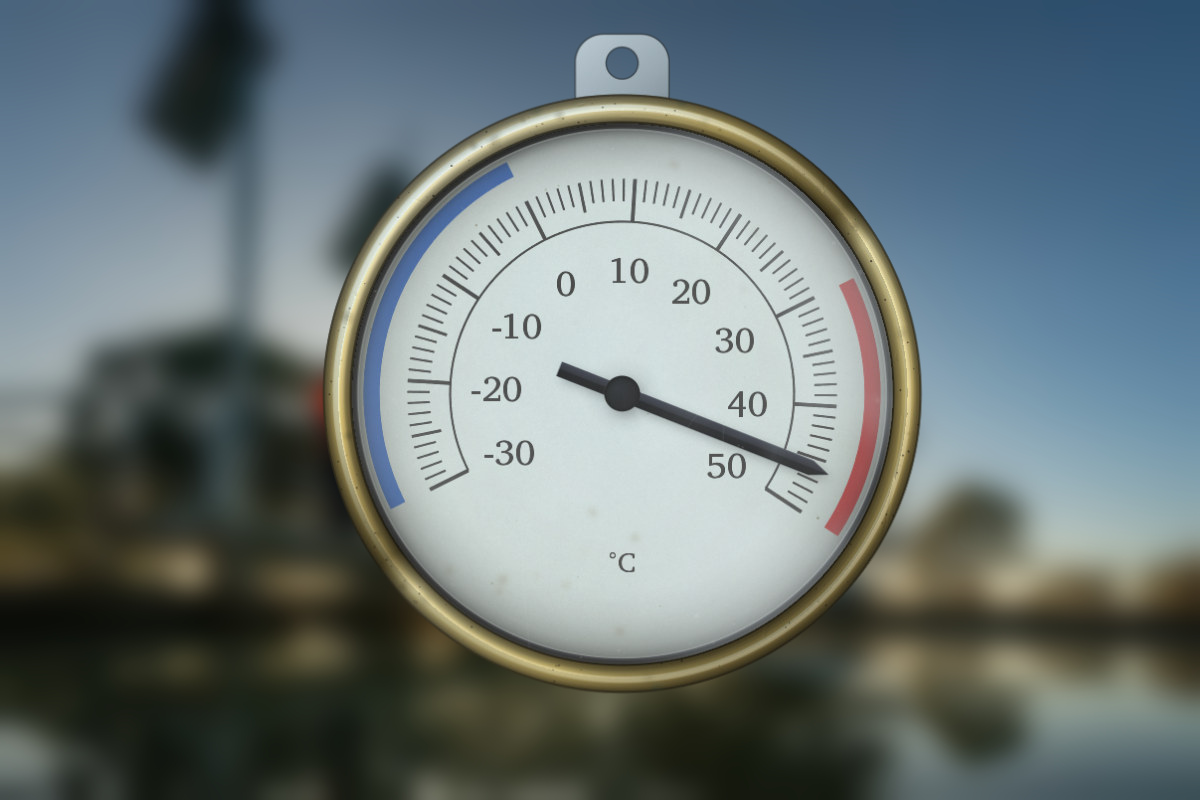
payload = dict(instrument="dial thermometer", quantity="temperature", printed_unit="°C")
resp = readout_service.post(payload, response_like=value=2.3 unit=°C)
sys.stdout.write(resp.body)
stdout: value=46 unit=°C
